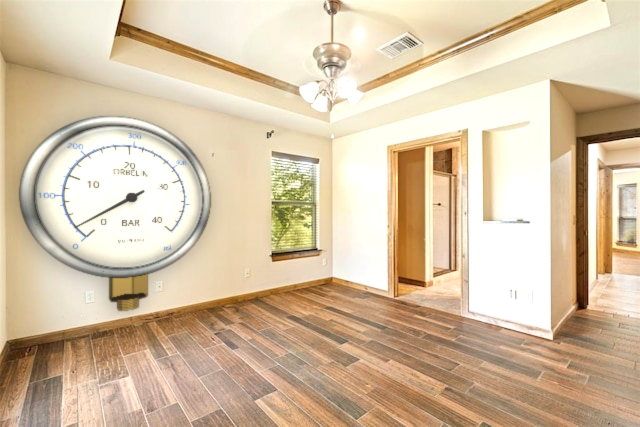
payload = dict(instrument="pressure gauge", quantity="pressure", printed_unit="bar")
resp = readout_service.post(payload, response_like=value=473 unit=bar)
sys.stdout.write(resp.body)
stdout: value=2 unit=bar
